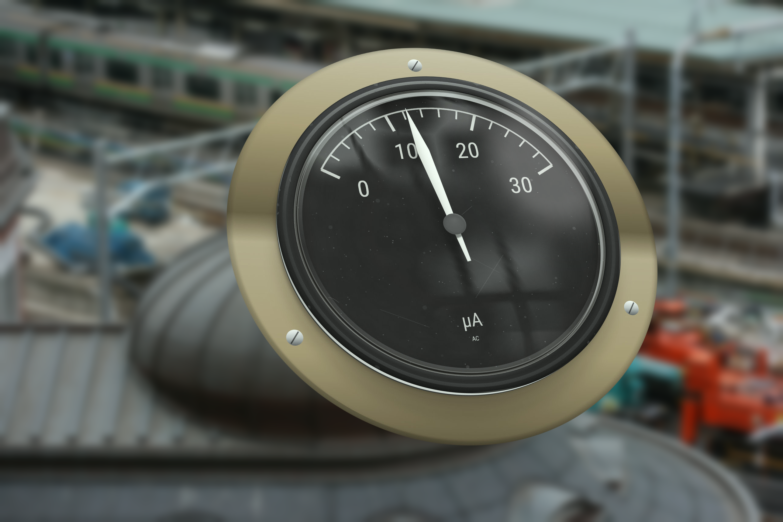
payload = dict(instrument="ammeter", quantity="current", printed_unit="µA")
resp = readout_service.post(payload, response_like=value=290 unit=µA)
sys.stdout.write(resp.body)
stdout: value=12 unit=µA
